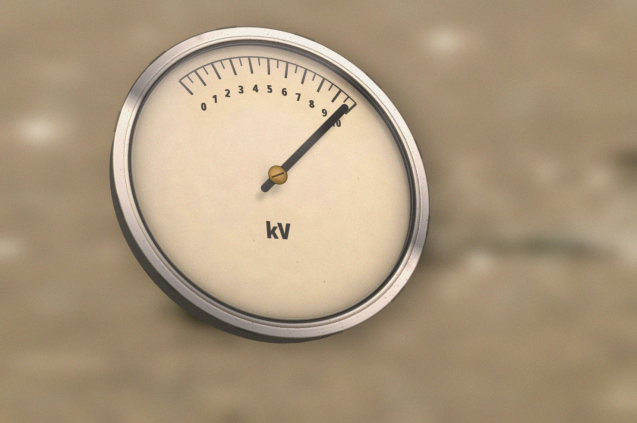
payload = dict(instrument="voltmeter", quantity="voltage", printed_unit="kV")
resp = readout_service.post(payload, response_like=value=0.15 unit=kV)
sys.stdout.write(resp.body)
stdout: value=9.75 unit=kV
